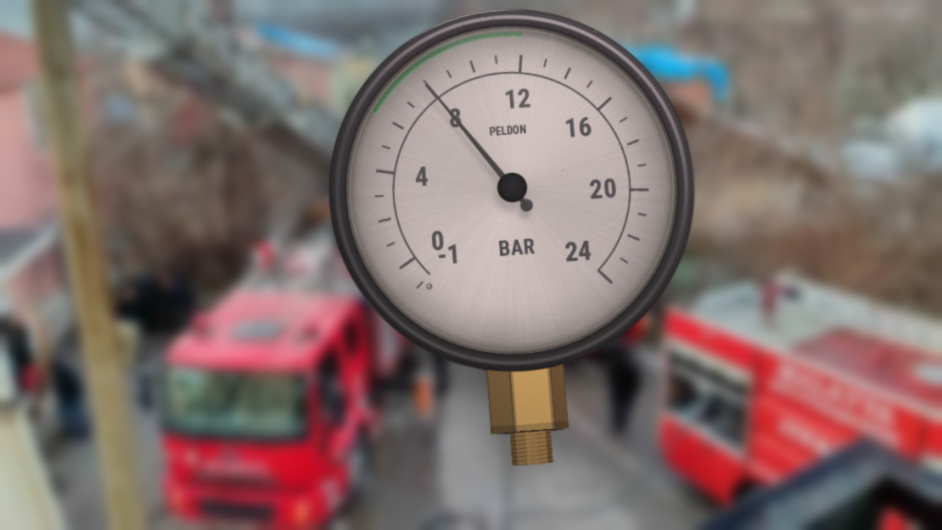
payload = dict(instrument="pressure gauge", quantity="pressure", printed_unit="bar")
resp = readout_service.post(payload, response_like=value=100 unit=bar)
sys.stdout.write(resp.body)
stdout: value=8 unit=bar
